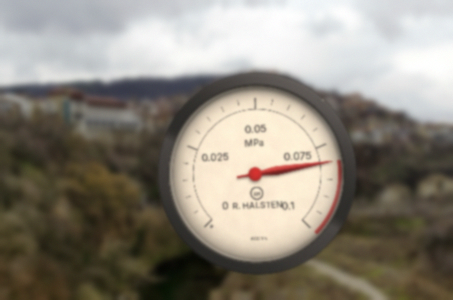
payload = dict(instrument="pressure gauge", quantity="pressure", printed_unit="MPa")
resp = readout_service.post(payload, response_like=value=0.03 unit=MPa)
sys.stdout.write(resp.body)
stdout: value=0.08 unit=MPa
